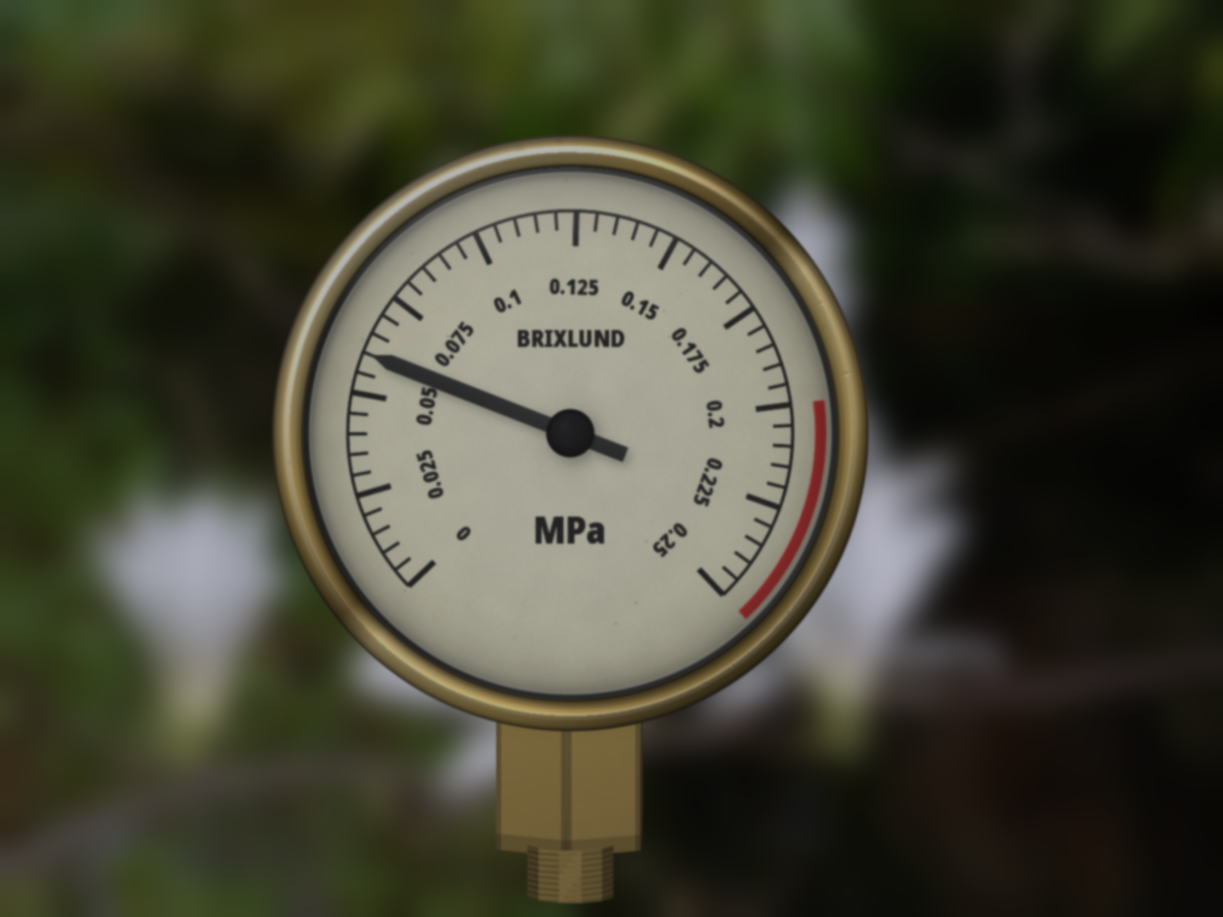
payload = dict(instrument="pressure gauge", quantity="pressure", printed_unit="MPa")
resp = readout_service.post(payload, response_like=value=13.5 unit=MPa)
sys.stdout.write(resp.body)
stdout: value=0.06 unit=MPa
